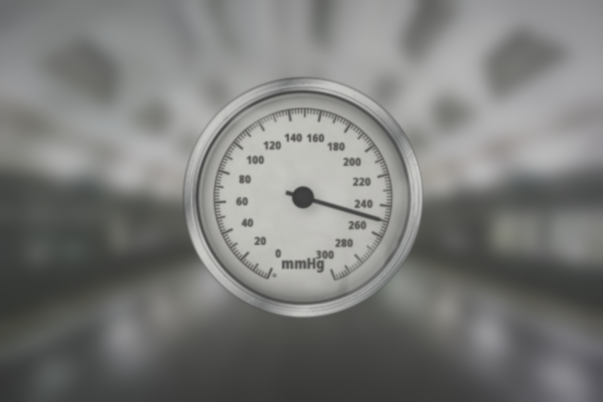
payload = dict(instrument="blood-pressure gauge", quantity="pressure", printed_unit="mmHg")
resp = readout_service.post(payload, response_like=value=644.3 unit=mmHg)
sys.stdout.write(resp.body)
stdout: value=250 unit=mmHg
